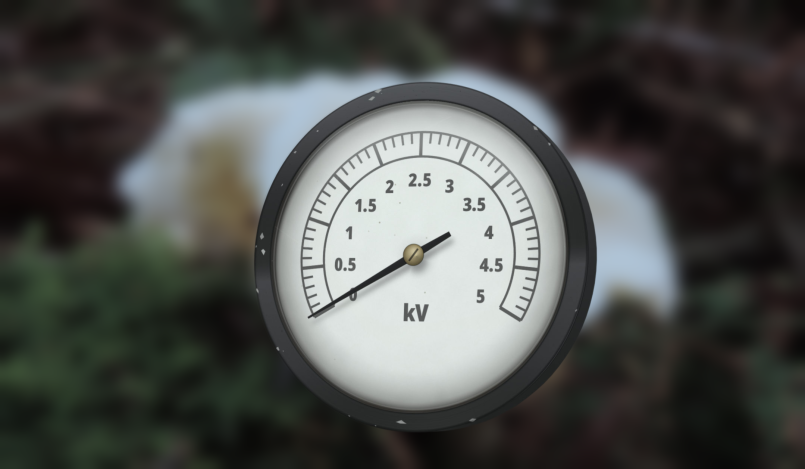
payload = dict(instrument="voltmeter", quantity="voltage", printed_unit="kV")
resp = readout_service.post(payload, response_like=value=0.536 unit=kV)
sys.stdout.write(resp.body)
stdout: value=0 unit=kV
